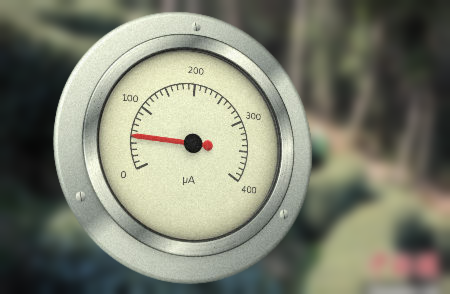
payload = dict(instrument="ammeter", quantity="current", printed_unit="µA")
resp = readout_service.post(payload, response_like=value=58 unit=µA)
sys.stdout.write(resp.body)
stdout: value=50 unit=µA
